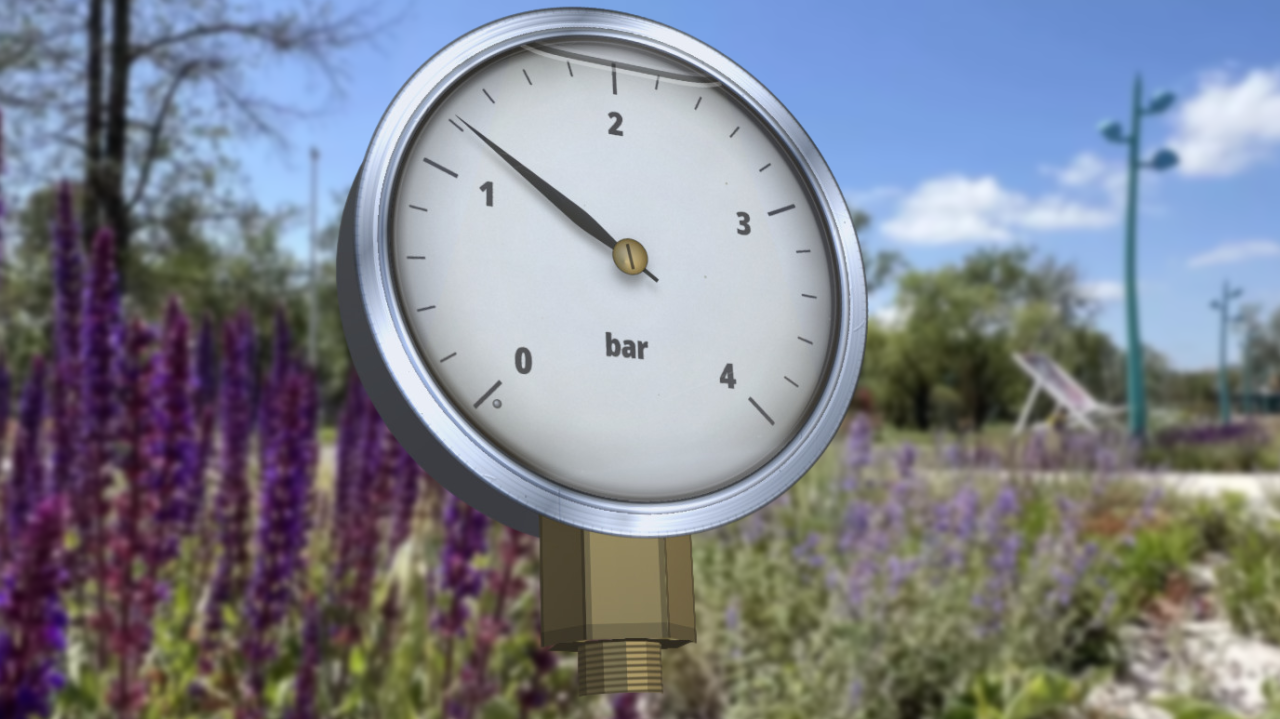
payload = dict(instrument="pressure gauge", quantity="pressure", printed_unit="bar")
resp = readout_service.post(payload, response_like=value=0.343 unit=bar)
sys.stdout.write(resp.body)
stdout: value=1.2 unit=bar
